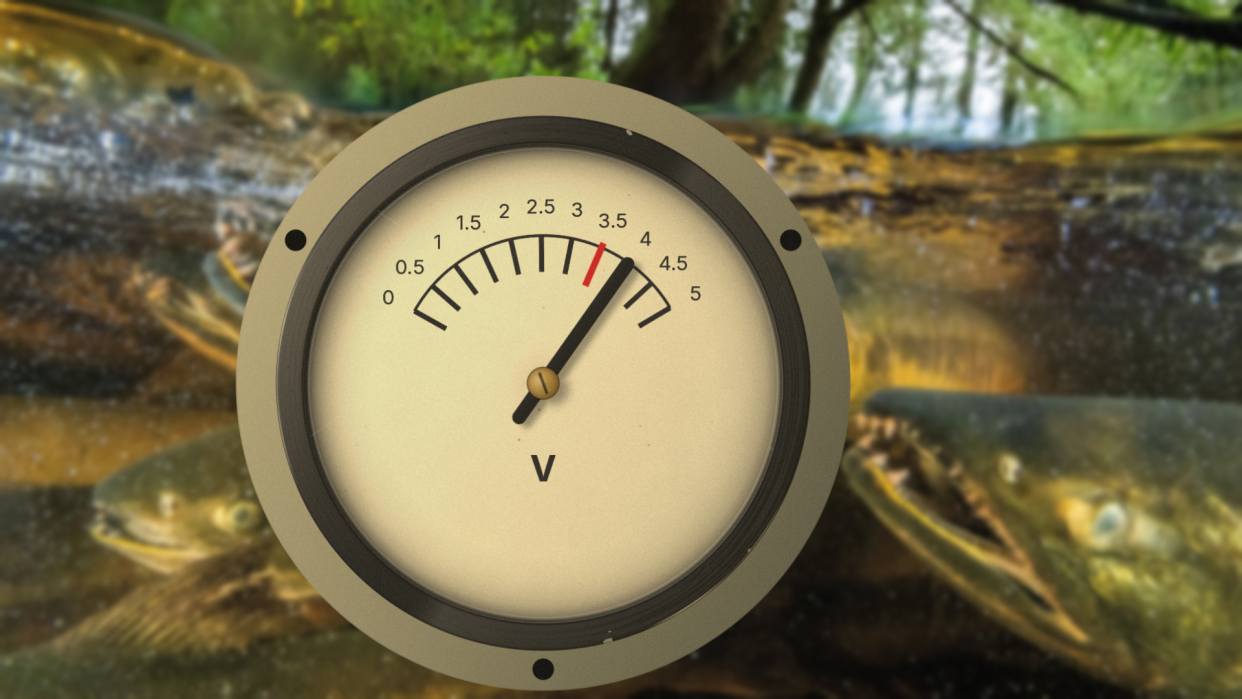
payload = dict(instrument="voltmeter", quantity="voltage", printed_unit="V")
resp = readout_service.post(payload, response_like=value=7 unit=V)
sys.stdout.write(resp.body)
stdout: value=4 unit=V
